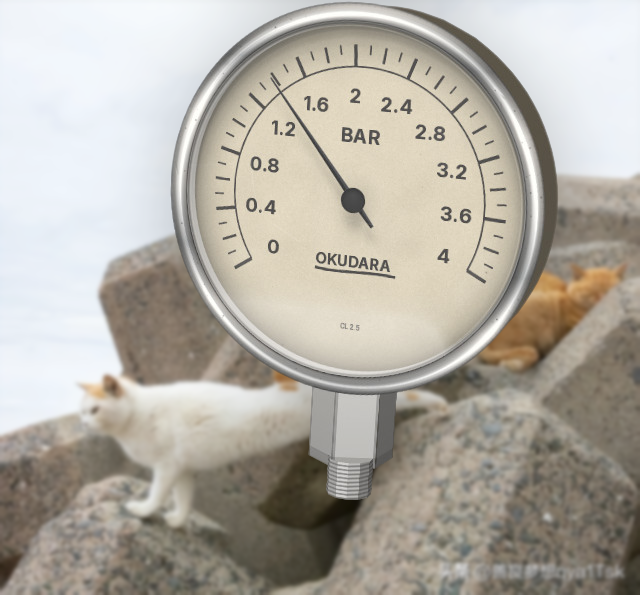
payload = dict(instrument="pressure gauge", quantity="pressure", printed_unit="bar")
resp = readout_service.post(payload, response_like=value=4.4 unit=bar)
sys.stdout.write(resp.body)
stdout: value=1.4 unit=bar
